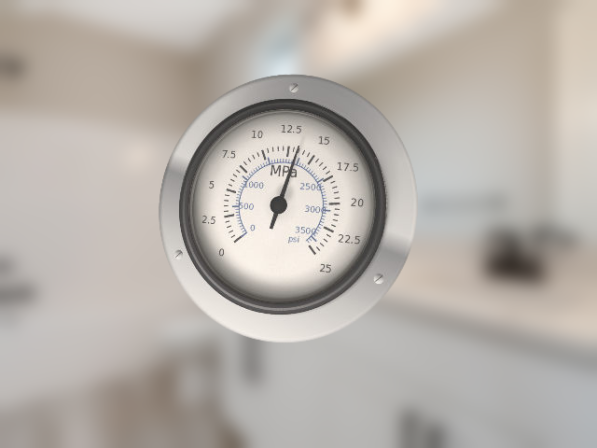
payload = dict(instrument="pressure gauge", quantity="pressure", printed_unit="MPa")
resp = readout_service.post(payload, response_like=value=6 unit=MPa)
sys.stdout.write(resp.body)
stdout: value=13.5 unit=MPa
